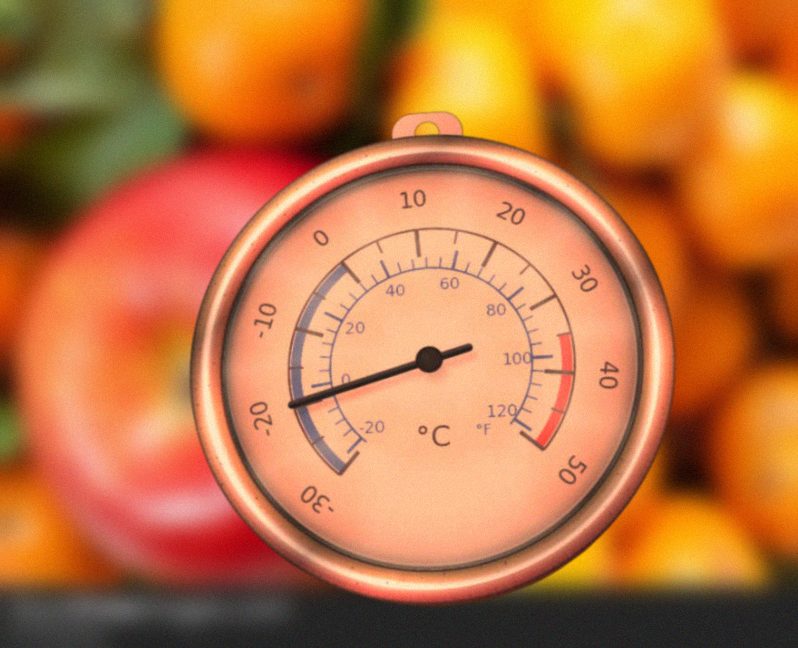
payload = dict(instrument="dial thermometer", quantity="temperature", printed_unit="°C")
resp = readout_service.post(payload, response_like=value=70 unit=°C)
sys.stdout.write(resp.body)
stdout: value=-20 unit=°C
